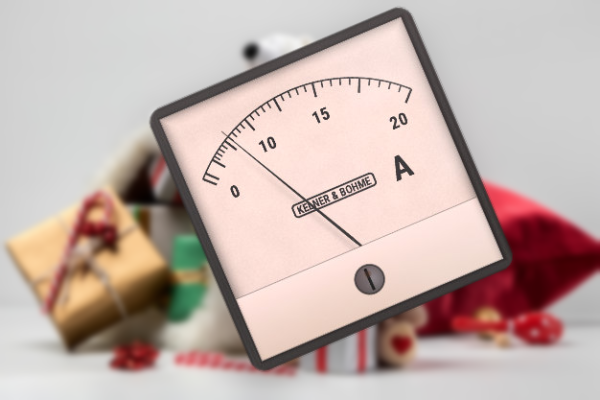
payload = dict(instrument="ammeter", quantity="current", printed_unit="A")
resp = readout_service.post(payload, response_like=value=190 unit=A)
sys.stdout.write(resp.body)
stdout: value=8 unit=A
